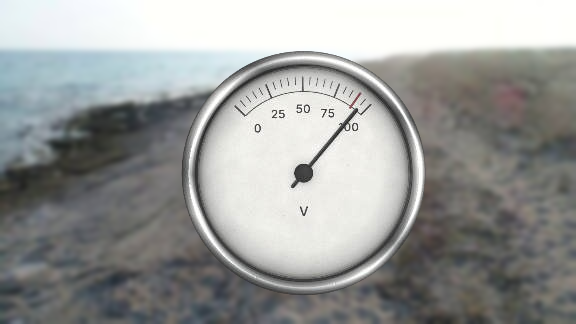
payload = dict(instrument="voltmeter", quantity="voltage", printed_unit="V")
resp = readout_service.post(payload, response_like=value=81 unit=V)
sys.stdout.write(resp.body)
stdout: value=95 unit=V
